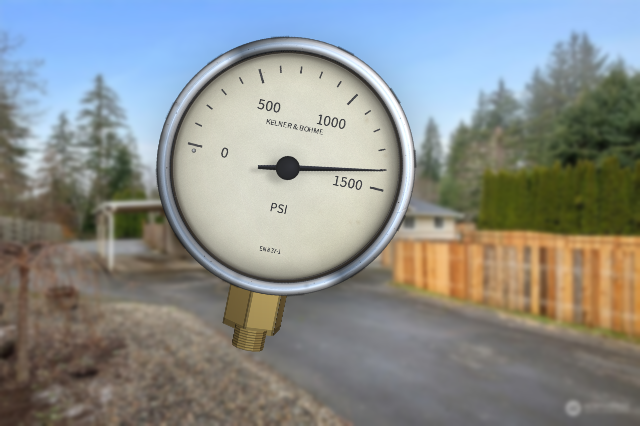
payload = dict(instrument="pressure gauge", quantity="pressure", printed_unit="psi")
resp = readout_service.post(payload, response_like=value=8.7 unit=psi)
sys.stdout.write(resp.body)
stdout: value=1400 unit=psi
